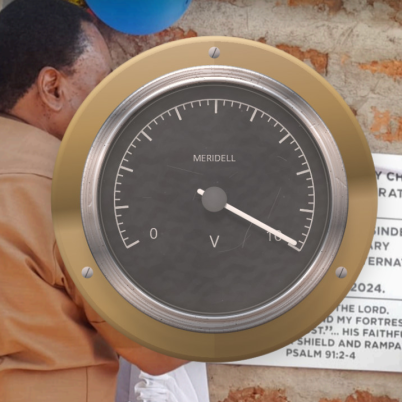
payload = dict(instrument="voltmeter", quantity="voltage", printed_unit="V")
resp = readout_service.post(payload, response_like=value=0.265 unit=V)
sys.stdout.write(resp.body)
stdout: value=9.9 unit=V
